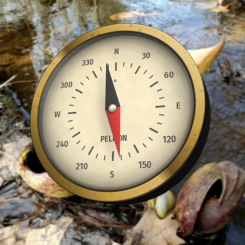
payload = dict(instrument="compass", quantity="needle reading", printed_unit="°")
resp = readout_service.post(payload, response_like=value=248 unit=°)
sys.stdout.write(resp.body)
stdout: value=170 unit=°
